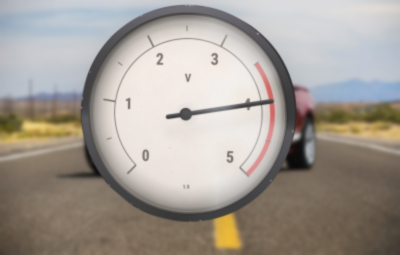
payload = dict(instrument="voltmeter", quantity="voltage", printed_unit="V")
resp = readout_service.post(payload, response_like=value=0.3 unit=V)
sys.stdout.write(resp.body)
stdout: value=4 unit=V
